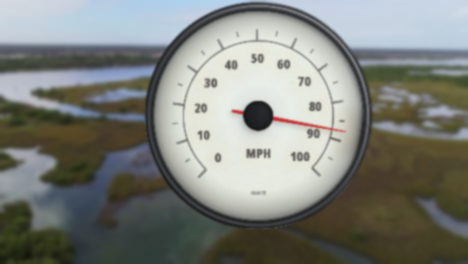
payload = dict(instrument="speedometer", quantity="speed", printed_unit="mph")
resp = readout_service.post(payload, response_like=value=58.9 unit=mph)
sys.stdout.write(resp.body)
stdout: value=87.5 unit=mph
